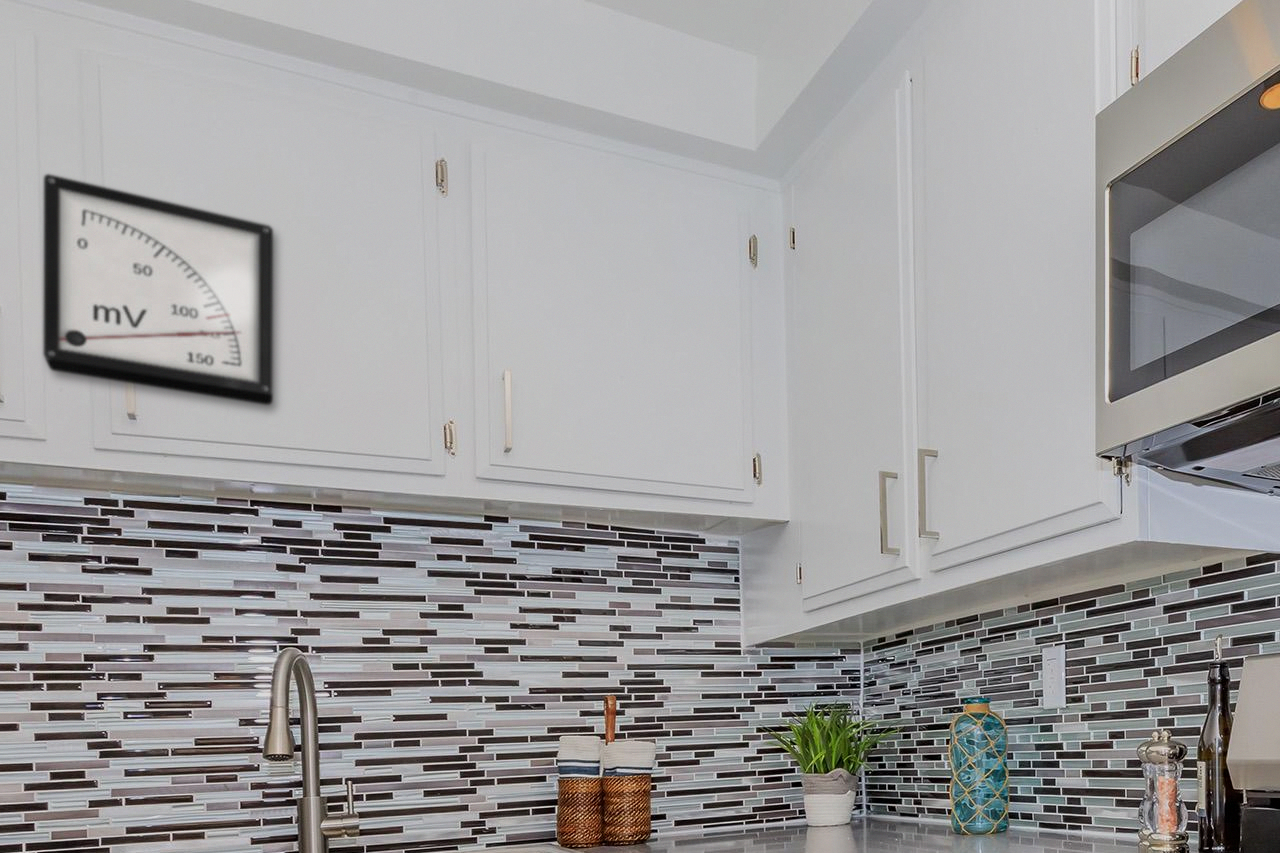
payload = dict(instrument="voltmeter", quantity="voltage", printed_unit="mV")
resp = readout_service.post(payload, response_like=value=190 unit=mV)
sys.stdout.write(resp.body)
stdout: value=125 unit=mV
